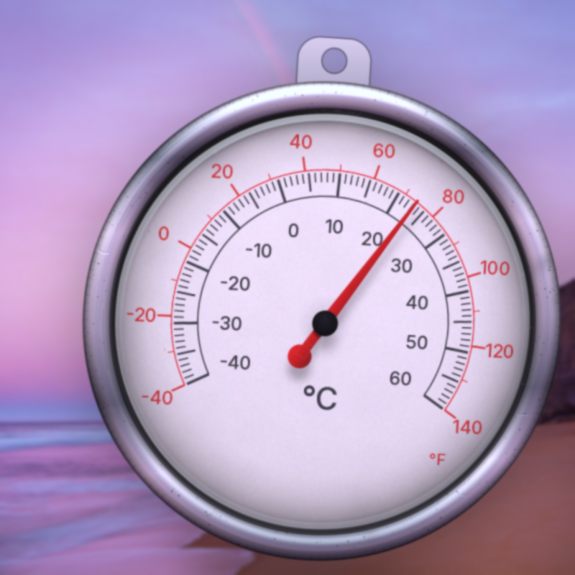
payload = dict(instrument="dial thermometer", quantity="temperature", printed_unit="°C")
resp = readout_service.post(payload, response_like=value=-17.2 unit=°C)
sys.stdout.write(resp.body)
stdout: value=23 unit=°C
